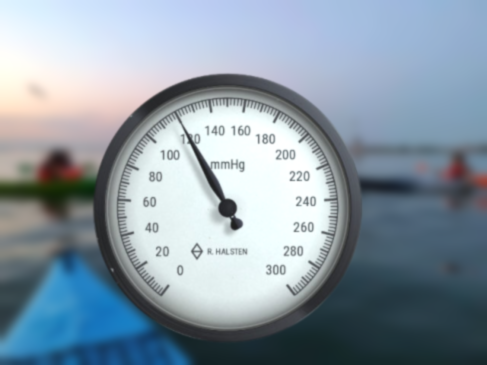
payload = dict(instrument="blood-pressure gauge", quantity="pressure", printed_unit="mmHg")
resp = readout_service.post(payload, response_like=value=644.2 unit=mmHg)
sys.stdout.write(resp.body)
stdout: value=120 unit=mmHg
